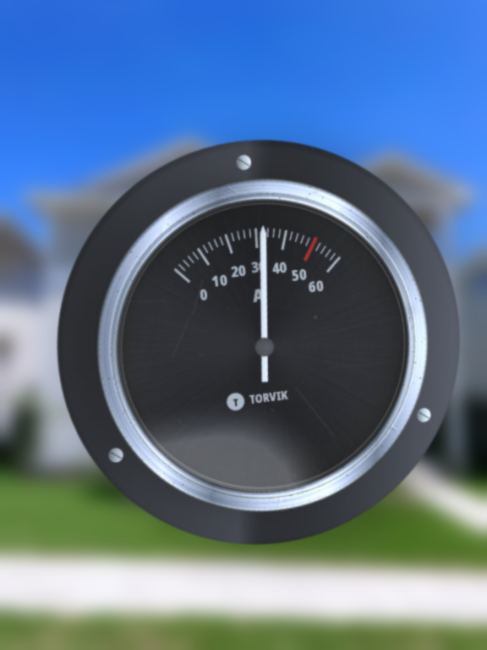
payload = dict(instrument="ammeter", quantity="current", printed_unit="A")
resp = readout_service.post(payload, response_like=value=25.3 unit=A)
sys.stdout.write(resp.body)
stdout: value=32 unit=A
